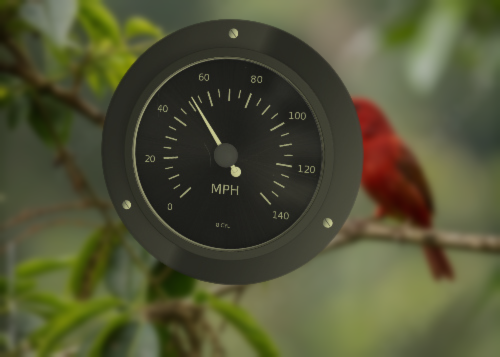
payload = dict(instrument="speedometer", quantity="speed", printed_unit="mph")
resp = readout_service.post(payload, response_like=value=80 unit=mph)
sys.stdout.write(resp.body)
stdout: value=52.5 unit=mph
